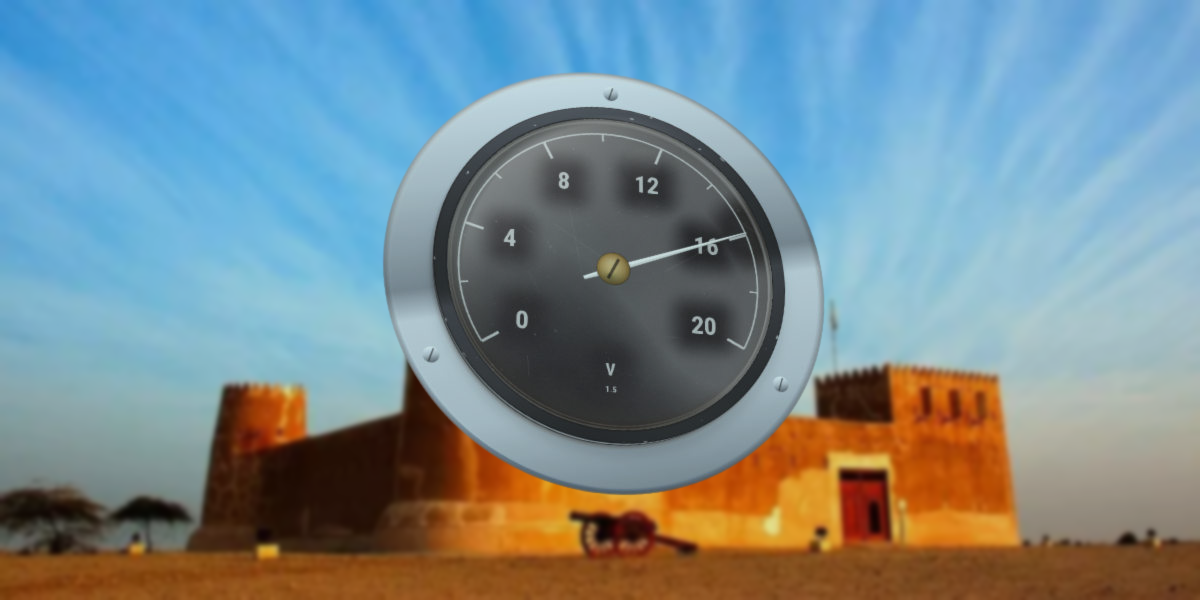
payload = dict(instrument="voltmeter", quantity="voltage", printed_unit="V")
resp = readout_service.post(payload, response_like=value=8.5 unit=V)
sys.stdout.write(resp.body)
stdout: value=16 unit=V
